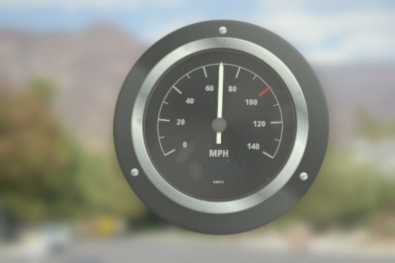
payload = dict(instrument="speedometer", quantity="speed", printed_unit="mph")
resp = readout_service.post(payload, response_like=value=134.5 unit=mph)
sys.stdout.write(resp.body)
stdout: value=70 unit=mph
